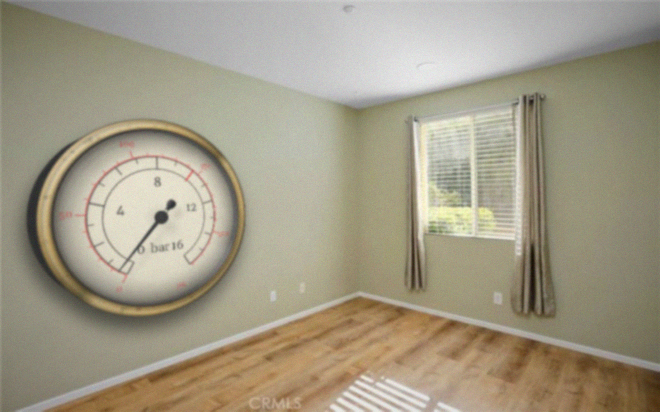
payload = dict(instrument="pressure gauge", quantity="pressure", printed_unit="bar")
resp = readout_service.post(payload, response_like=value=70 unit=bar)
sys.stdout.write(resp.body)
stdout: value=0.5 unit=bar
